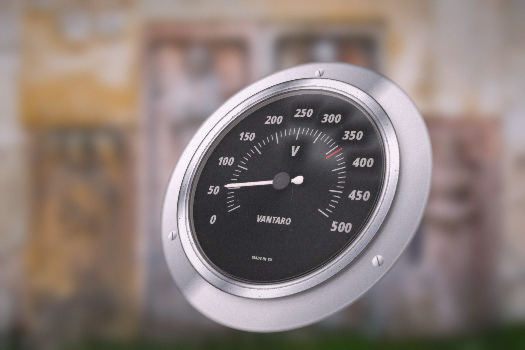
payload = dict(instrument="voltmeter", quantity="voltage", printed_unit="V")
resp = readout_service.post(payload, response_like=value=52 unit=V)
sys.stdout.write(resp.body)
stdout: value=50 unit=V
